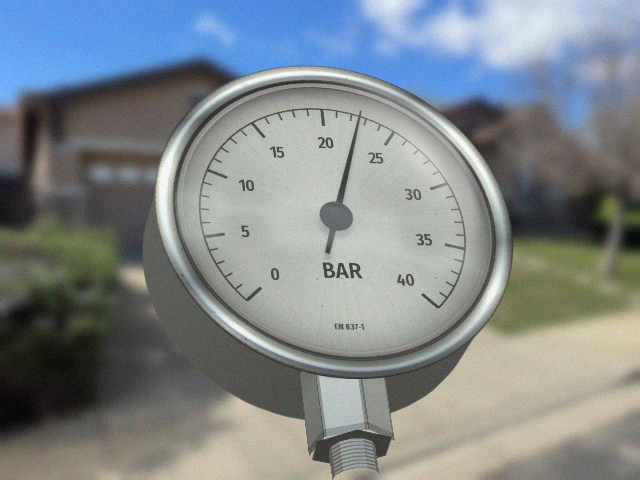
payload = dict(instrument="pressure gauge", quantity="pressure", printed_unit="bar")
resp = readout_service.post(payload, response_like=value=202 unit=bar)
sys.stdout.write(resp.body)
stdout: value=22.5 unit=bar
